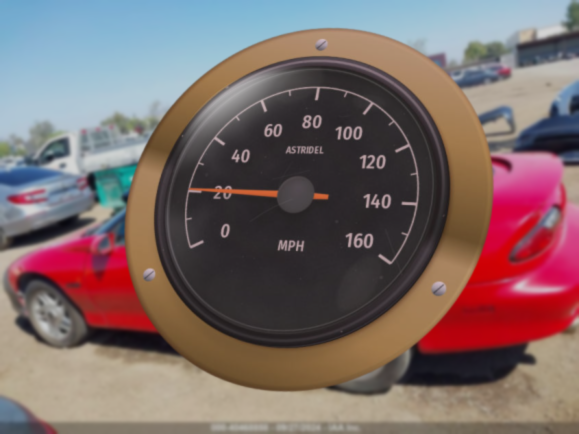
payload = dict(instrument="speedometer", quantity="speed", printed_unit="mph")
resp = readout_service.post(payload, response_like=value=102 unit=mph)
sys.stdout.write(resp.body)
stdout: value=20 unit=mph
